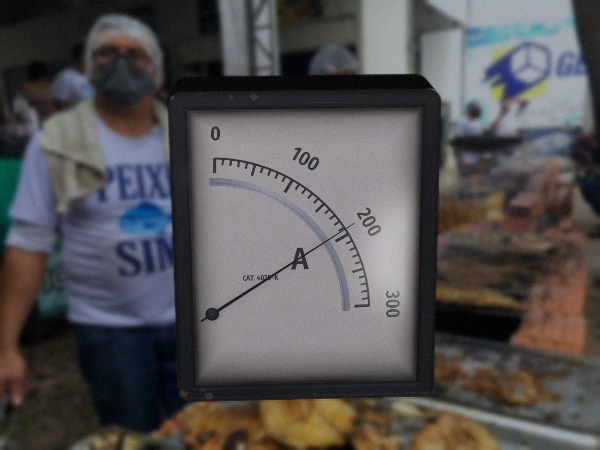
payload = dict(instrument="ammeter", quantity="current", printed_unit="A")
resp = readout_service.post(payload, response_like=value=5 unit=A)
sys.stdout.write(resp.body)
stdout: value=190 unit=A
